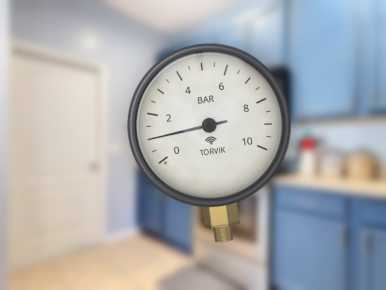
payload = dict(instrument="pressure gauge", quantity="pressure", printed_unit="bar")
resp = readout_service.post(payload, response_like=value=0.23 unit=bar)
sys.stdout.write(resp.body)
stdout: value=1 unit=bar
